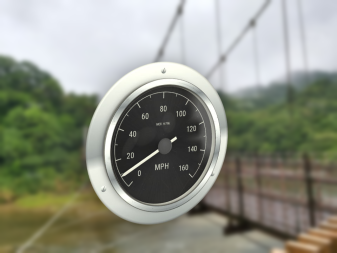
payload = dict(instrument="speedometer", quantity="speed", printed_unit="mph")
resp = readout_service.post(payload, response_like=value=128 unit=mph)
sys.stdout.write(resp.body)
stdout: value=10 unit=mph
